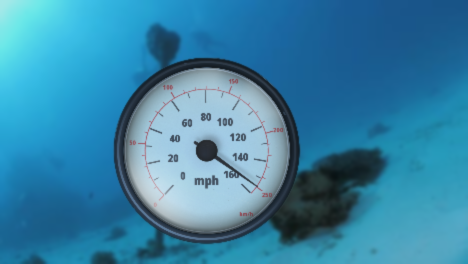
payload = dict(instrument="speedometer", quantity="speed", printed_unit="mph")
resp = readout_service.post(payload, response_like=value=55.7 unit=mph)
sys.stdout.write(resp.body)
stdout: value=155 unit=mph
